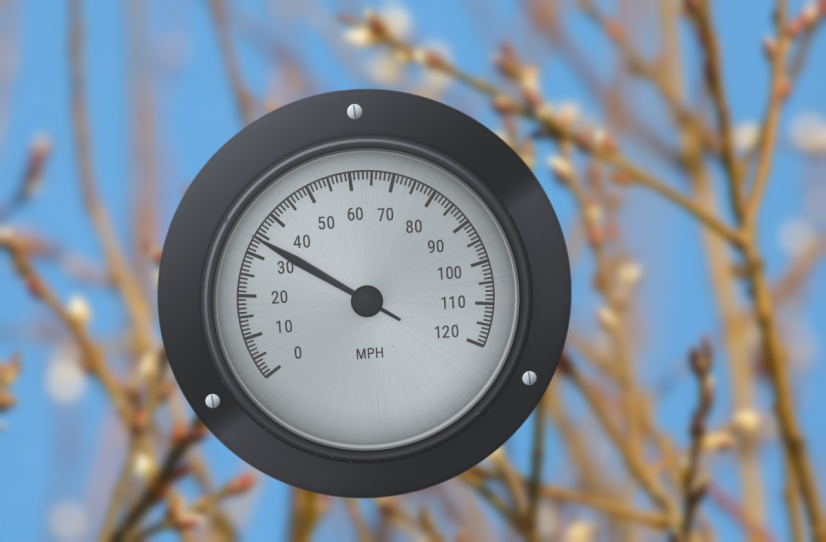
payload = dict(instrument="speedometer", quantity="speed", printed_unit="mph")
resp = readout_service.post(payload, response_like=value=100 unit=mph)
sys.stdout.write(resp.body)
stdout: value=34 unit=mph
